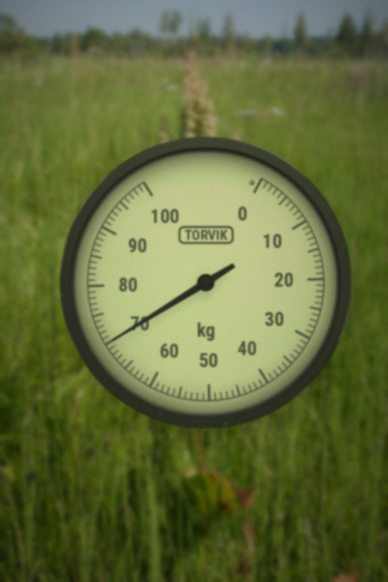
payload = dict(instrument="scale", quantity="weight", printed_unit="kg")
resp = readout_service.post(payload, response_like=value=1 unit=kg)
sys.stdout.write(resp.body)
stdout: value=70 unit=kg
